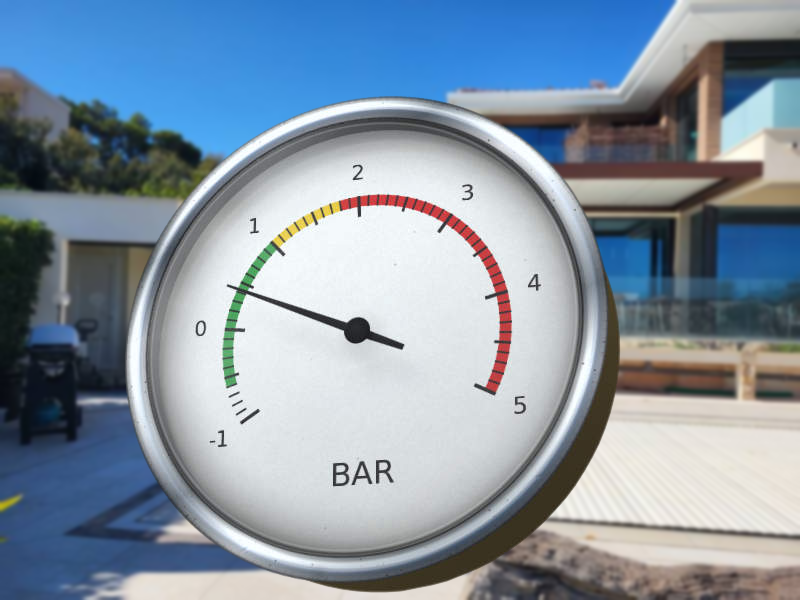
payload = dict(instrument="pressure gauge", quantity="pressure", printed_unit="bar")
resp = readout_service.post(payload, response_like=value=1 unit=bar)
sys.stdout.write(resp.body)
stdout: value=0.4 unit=bar
